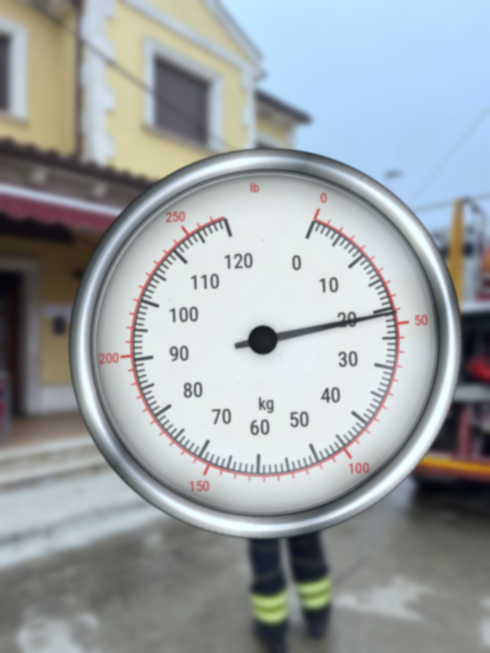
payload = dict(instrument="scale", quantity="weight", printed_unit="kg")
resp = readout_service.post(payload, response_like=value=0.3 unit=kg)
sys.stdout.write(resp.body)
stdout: value=21 unit=kg
